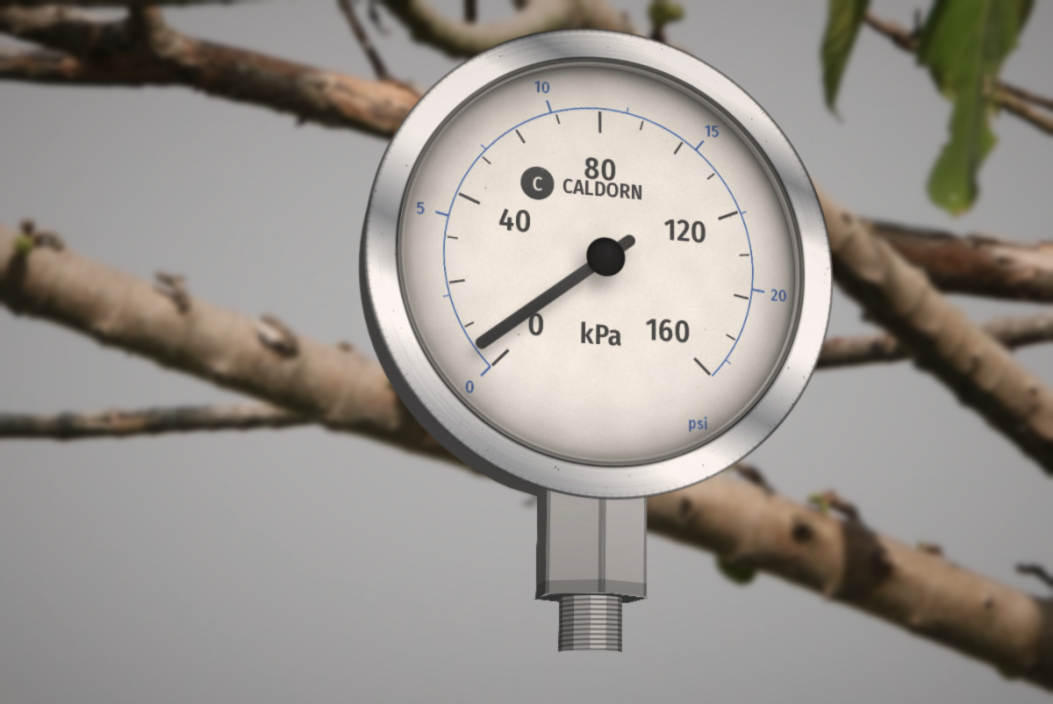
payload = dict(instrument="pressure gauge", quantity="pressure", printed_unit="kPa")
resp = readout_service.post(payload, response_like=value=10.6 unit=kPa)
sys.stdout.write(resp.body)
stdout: value=5 unit=kPa
